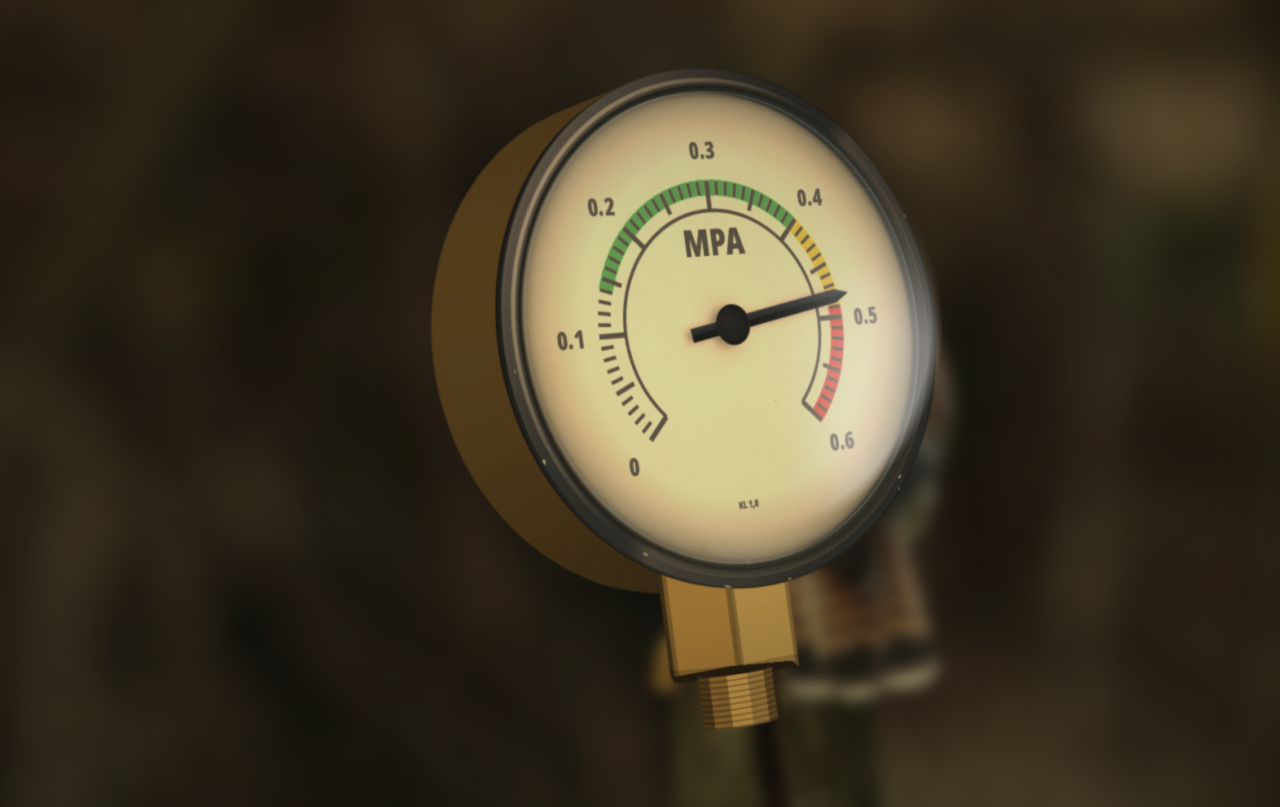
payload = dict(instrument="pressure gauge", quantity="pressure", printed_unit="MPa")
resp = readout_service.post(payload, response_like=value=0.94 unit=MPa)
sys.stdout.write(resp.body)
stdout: value=0.48 unit=MPa
